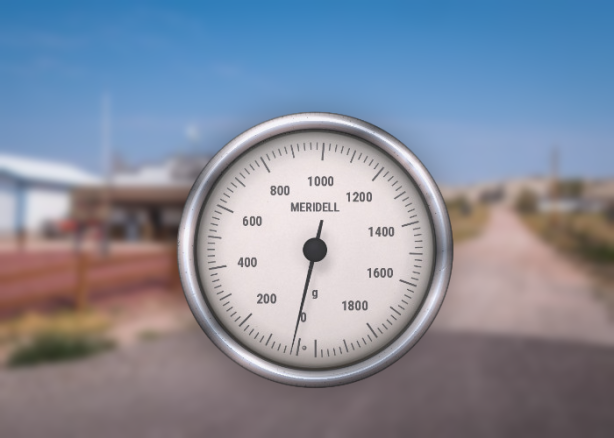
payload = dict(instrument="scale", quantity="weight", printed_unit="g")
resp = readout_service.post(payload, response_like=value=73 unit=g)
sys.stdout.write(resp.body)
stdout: value=20 unit=g
